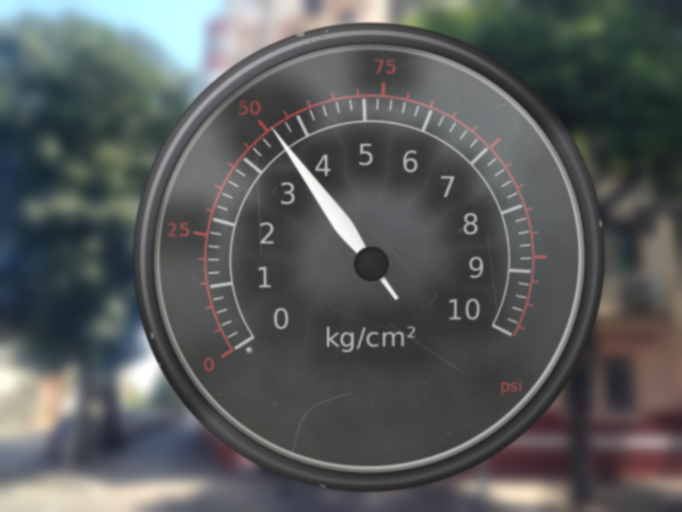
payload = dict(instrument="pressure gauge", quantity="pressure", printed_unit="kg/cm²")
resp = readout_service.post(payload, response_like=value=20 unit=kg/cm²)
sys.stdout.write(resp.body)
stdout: value=3.6 unit=kg/cm²
